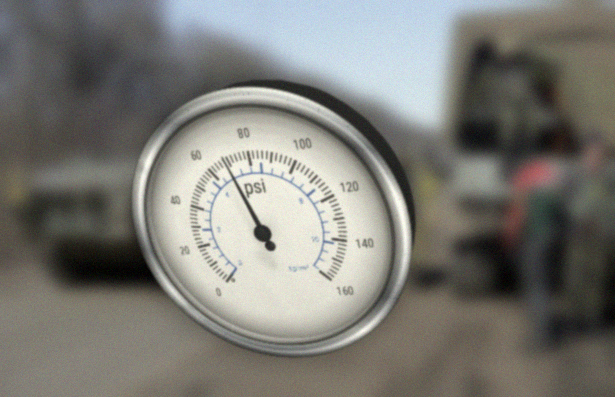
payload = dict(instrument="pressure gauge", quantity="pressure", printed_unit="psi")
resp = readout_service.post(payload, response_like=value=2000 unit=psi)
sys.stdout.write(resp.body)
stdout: value=70 unit=psi
